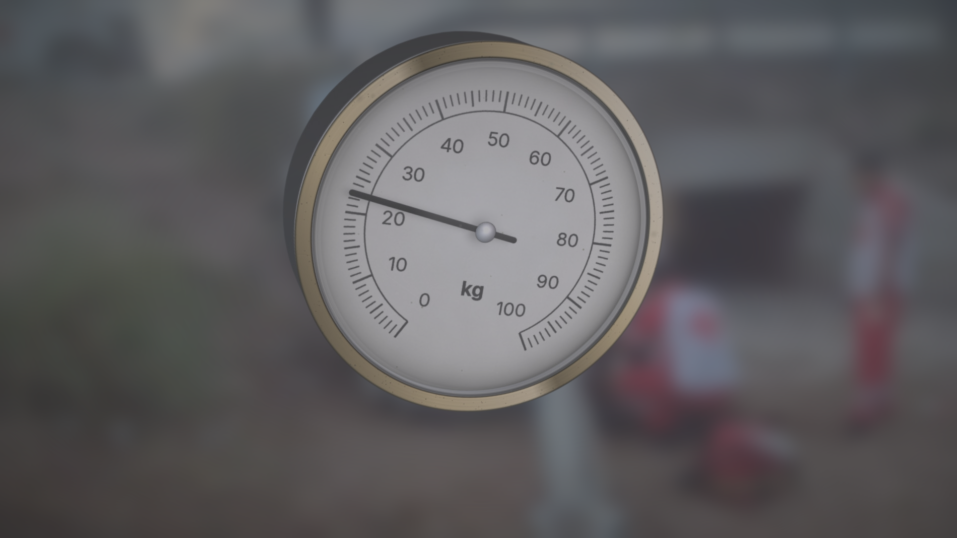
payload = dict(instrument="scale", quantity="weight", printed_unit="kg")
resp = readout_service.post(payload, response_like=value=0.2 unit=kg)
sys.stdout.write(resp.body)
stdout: value=23 unit=kg
